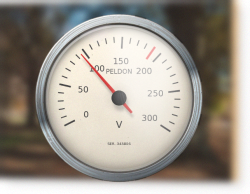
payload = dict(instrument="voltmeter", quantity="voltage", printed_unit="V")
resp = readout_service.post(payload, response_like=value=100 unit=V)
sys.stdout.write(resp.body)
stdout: value=95 unit=V
